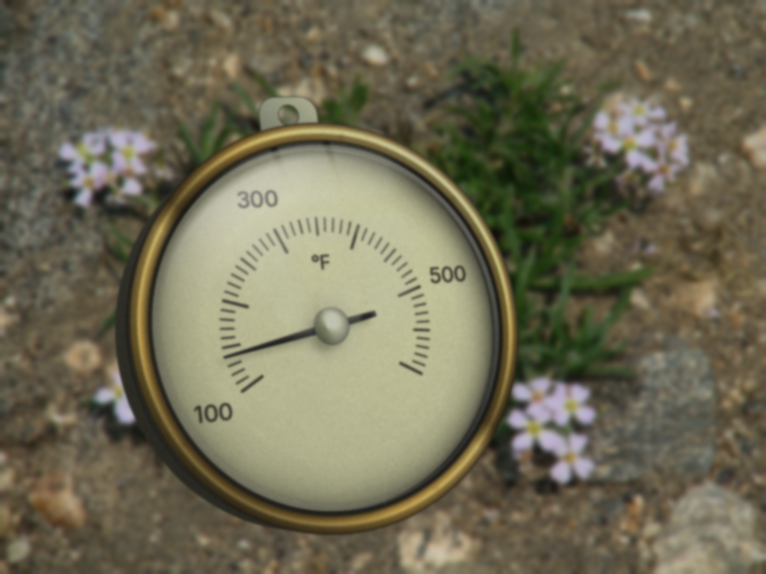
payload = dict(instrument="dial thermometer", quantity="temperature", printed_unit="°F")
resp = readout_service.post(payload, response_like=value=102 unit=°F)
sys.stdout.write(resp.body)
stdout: value=140 unit=°F
